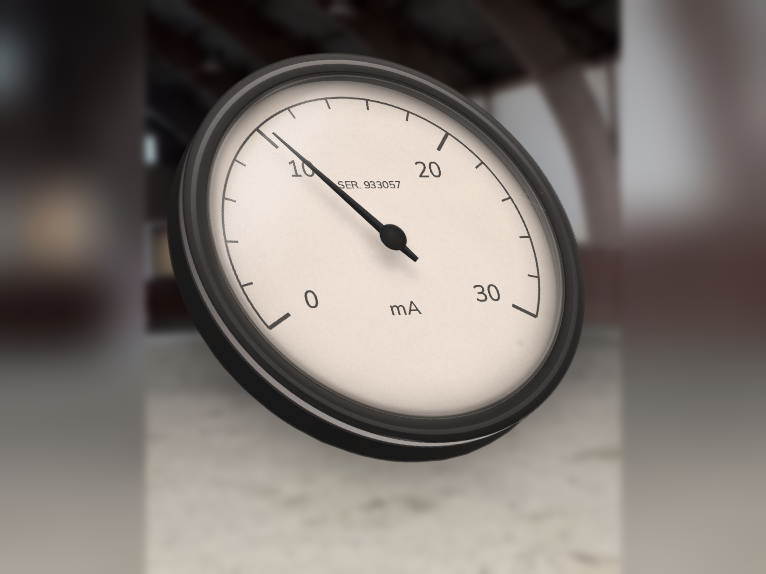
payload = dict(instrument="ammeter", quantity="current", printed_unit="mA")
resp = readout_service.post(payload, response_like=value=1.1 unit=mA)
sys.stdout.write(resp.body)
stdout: value=10 unit=mA
